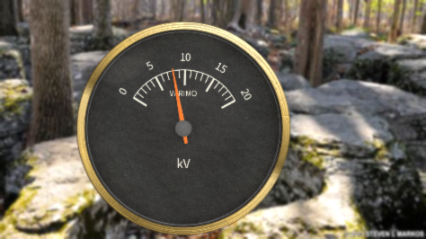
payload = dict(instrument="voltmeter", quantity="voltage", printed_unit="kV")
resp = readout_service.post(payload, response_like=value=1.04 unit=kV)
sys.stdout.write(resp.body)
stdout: value=8 unit=kV
